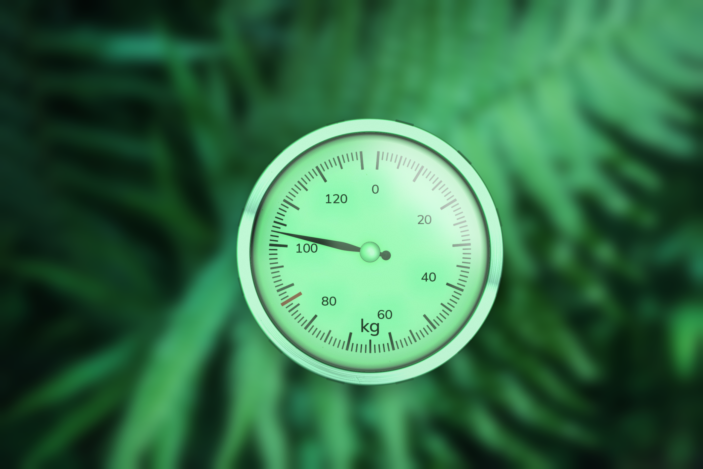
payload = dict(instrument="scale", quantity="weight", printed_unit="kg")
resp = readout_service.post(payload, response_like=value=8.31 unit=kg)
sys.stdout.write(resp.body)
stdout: value=103 unit=kg
